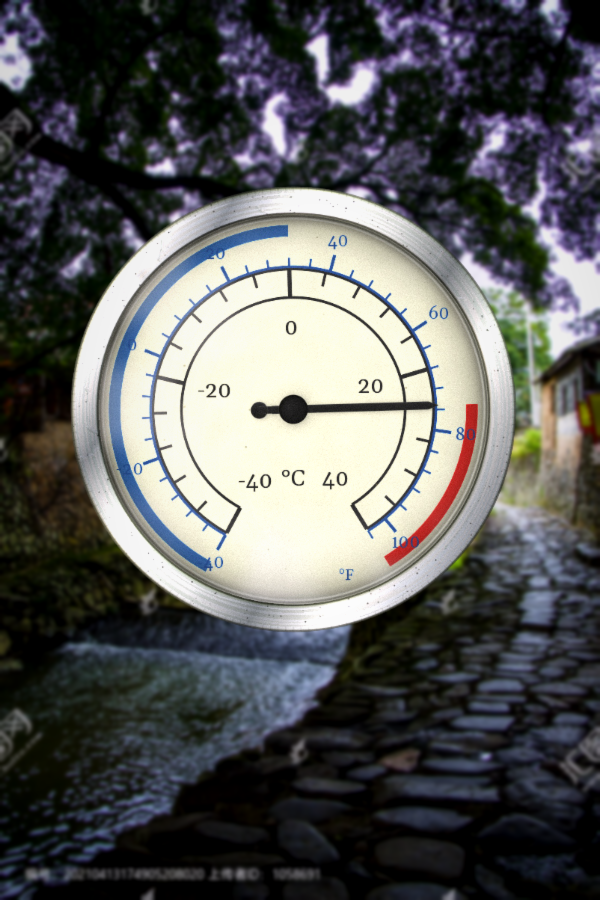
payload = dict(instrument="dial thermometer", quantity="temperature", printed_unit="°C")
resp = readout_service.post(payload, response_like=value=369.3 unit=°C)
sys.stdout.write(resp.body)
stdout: value=24 unit=°C
